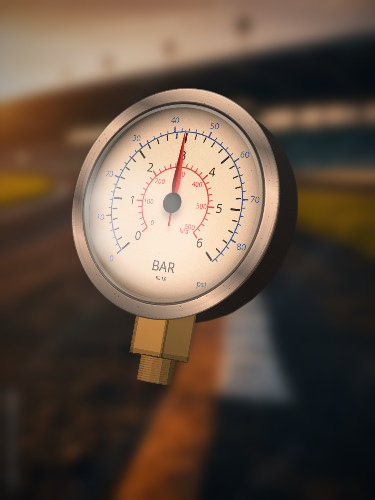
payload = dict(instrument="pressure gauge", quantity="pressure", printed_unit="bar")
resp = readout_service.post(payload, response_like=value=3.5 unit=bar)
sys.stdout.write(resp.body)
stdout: value=3 unit=bar
